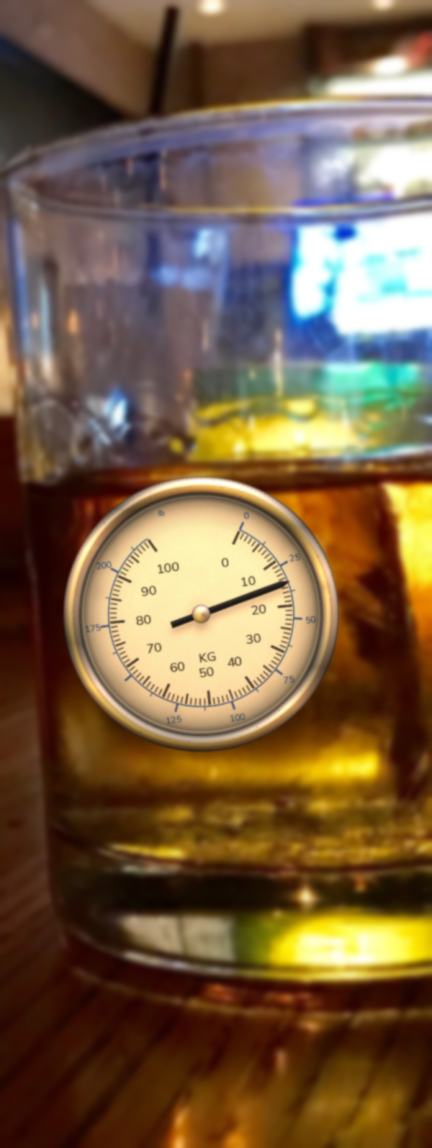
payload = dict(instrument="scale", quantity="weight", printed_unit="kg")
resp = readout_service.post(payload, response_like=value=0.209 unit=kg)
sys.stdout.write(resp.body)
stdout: value=15 unit=kg
